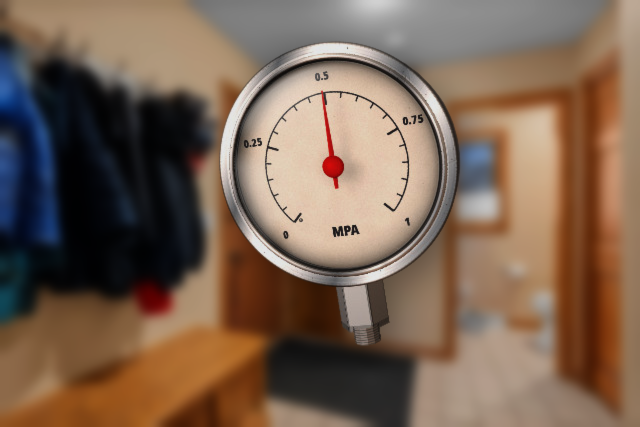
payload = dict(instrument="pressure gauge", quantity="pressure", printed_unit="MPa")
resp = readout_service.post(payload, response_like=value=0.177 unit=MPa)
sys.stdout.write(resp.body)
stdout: value=0.5 unit=MPa
